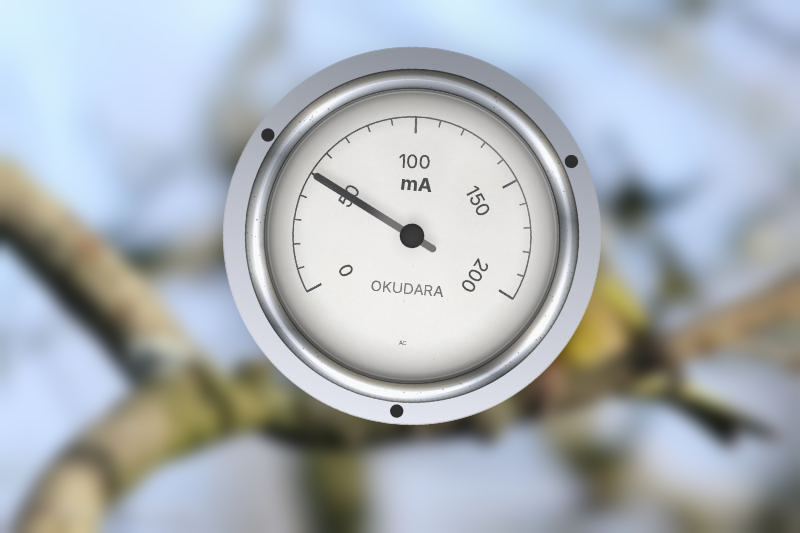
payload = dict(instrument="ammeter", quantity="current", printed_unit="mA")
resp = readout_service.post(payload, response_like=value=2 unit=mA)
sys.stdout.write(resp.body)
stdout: value=50 unit=mA
